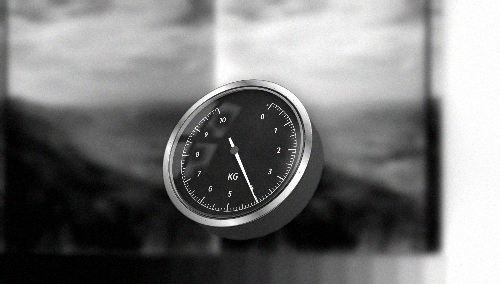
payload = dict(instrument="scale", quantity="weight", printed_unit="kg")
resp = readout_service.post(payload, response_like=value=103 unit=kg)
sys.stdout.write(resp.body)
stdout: value=4 unit=kg
